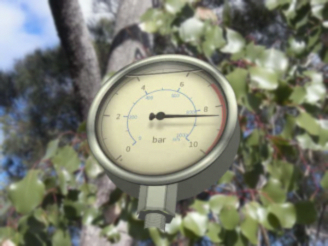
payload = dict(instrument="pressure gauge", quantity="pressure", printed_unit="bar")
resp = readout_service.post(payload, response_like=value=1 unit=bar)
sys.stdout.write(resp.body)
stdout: value=8.5 unit=bar
